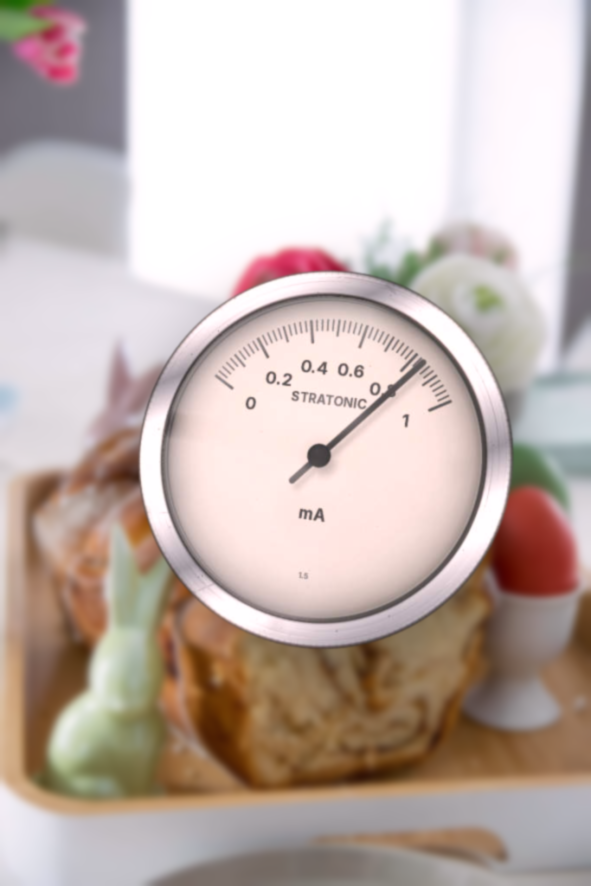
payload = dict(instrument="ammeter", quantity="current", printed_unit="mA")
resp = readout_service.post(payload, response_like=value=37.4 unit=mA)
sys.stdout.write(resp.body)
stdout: value=0.84 unit=mA
